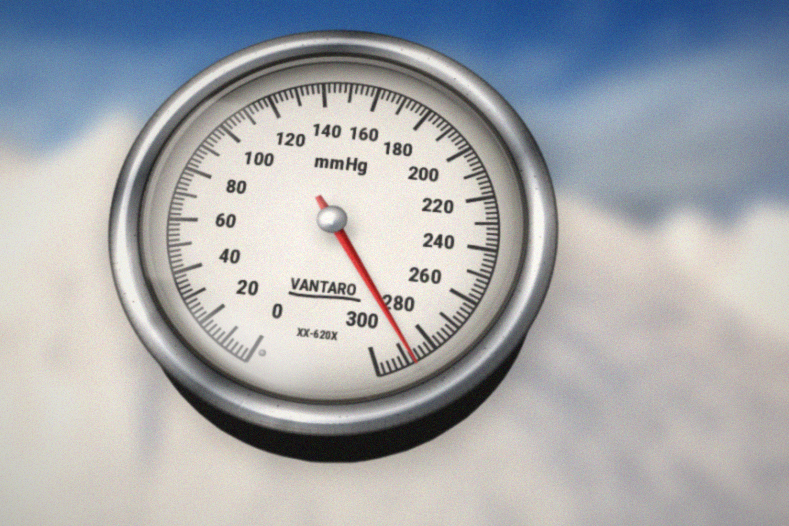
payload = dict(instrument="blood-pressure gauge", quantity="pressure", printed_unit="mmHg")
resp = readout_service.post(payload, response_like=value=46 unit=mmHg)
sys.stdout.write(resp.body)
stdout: value=288 unit=mmHg
